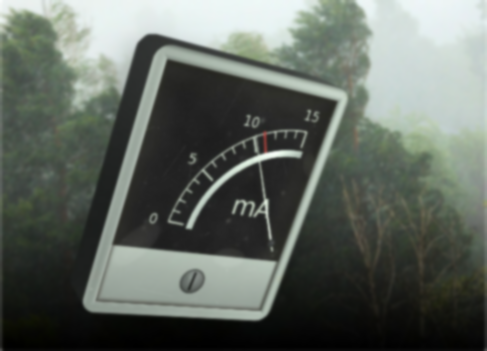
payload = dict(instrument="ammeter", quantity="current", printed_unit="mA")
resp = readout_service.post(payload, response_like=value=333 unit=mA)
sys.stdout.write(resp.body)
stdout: value=10 unit=mA
